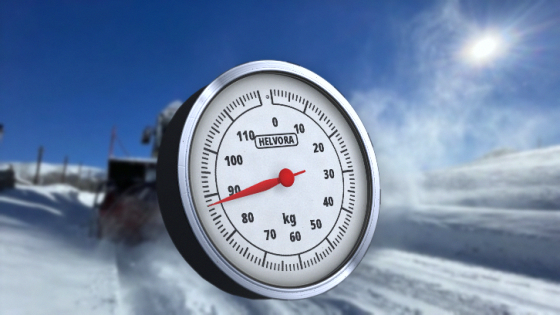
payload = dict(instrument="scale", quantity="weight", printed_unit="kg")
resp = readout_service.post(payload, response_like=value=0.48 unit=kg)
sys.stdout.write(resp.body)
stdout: value=88 unit=kg
